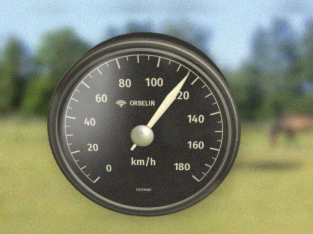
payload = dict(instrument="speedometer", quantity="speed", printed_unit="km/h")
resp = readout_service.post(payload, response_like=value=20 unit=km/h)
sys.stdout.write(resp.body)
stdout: value=115 unit=km/h
